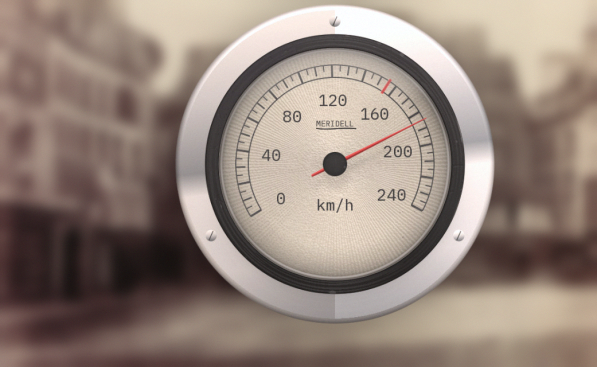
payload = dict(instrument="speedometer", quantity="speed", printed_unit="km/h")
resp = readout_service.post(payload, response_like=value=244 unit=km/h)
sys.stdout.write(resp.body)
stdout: value=185 unit=km/h
